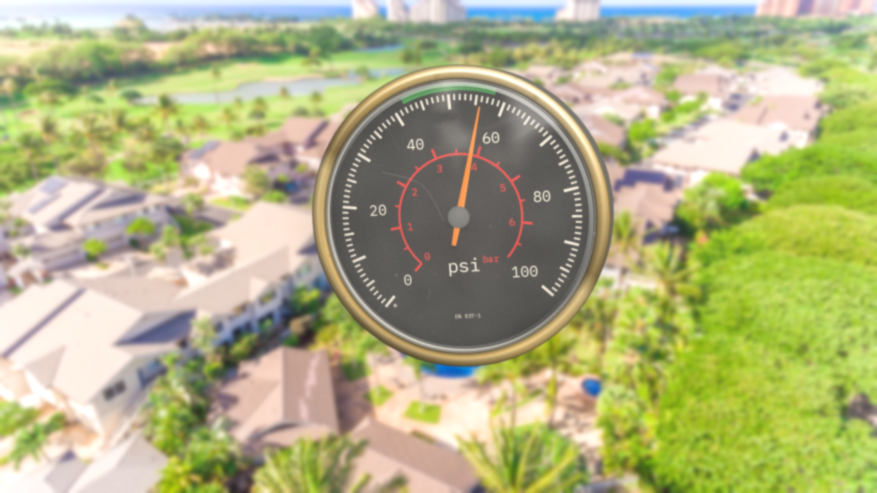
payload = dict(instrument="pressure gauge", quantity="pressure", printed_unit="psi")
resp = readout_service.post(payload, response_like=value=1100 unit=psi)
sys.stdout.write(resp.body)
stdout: value=56 unit=psi
